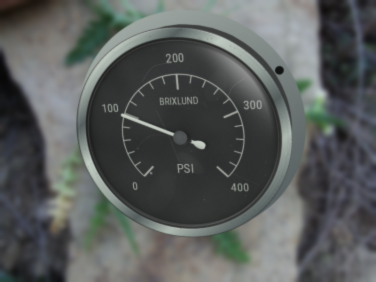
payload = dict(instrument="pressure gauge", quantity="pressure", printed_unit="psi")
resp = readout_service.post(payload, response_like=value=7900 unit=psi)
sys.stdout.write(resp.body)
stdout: value=100 unit=psi
